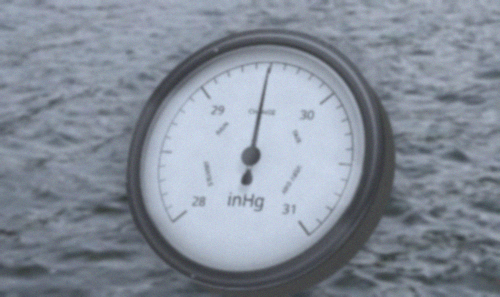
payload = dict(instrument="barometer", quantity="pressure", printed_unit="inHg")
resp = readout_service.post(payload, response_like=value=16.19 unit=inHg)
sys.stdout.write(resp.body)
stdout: value=29.5 unit=inHg
